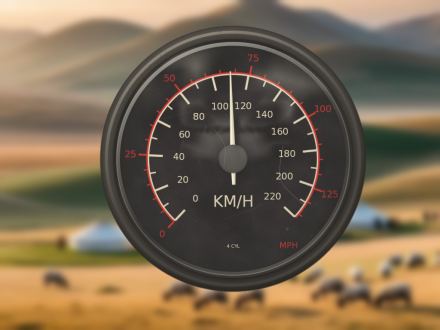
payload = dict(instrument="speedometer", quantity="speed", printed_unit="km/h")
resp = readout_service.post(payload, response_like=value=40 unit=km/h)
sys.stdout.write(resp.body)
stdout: value=110 unit=km/h
